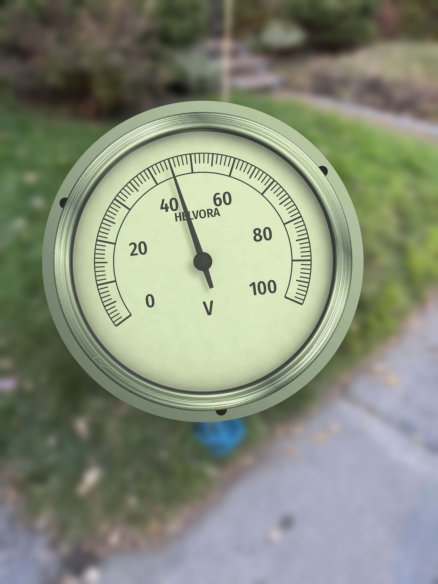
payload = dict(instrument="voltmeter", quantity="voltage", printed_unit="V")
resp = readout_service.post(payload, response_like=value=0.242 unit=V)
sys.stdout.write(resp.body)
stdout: value=45 unit=V
